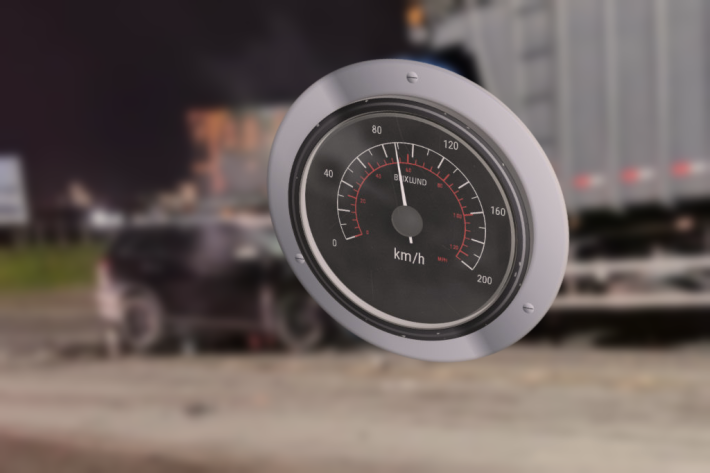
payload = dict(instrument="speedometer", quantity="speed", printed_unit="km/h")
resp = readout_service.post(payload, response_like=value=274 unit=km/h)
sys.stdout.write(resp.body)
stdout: value=90 unit=km/h
